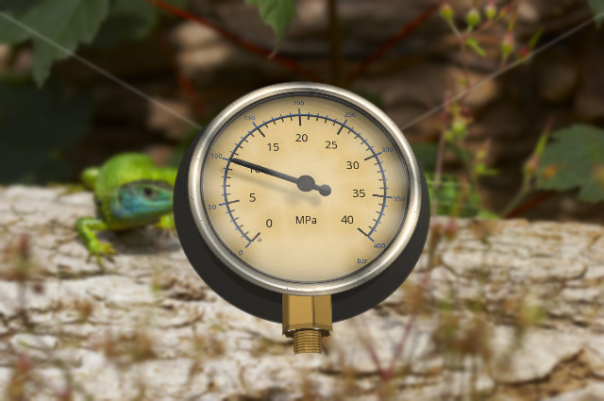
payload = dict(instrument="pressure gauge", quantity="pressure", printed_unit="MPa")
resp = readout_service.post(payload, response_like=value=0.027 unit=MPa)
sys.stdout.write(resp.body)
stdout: value=10 unit=MPa
